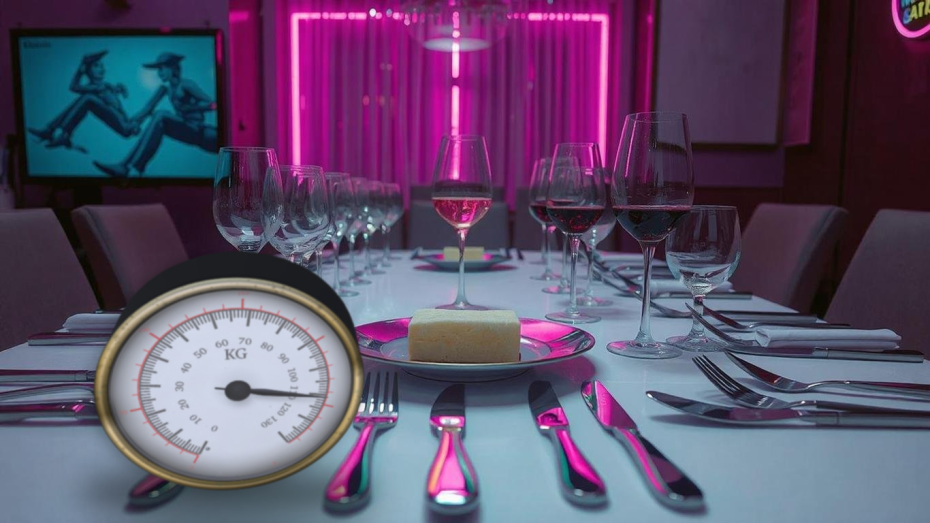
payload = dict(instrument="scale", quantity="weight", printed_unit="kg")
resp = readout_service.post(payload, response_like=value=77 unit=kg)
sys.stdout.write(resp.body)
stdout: value=110 unit=kg
